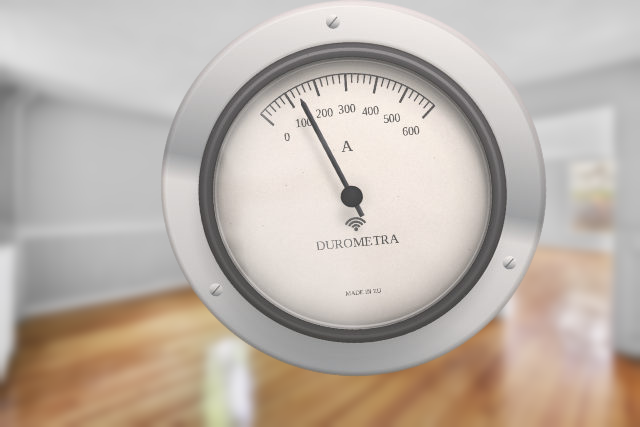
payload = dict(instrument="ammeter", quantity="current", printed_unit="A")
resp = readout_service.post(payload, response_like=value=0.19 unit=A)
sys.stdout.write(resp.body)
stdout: value=140 unit=A
